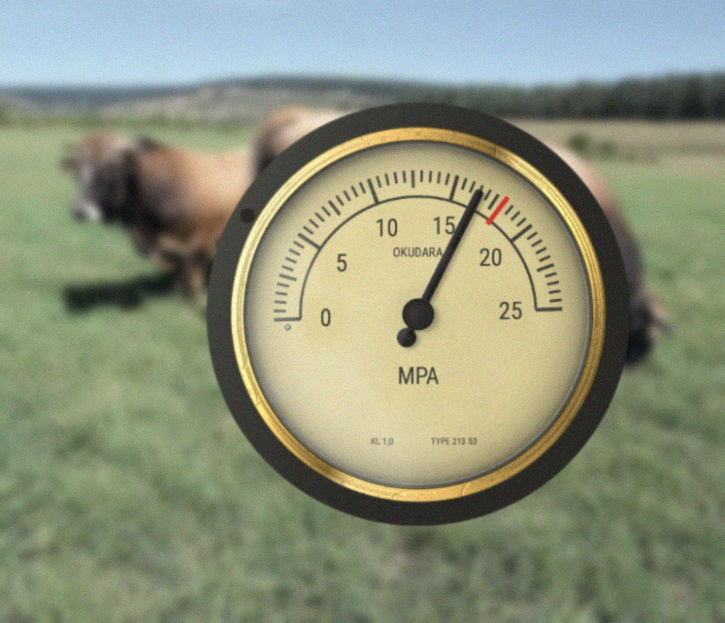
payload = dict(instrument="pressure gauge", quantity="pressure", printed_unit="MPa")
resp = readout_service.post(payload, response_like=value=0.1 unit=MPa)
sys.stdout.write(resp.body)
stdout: value=16.5 unit=MPa
